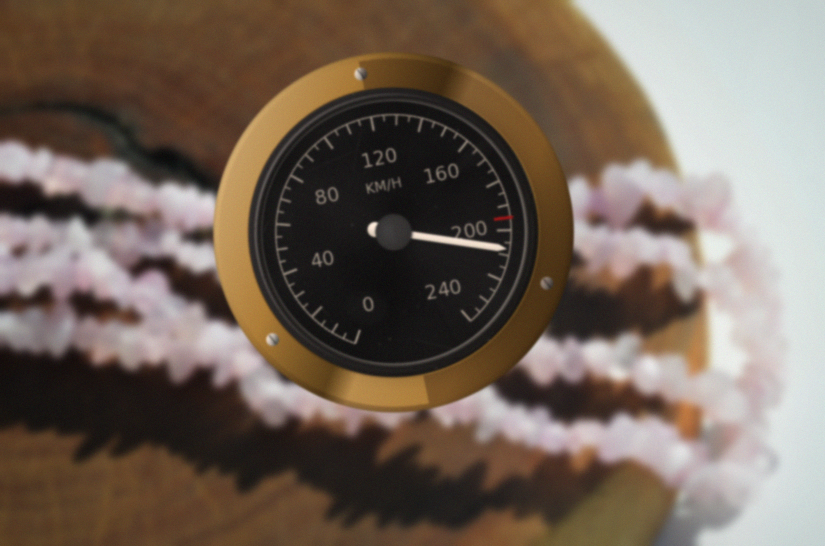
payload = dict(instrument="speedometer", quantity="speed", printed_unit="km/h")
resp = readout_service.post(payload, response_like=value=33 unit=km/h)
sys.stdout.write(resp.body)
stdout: value=207.5 unit=km/h
